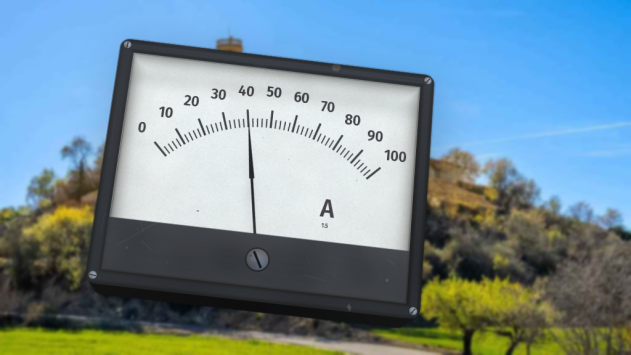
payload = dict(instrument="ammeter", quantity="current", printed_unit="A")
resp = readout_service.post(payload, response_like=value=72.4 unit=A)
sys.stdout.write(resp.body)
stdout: value=40 unit=A
